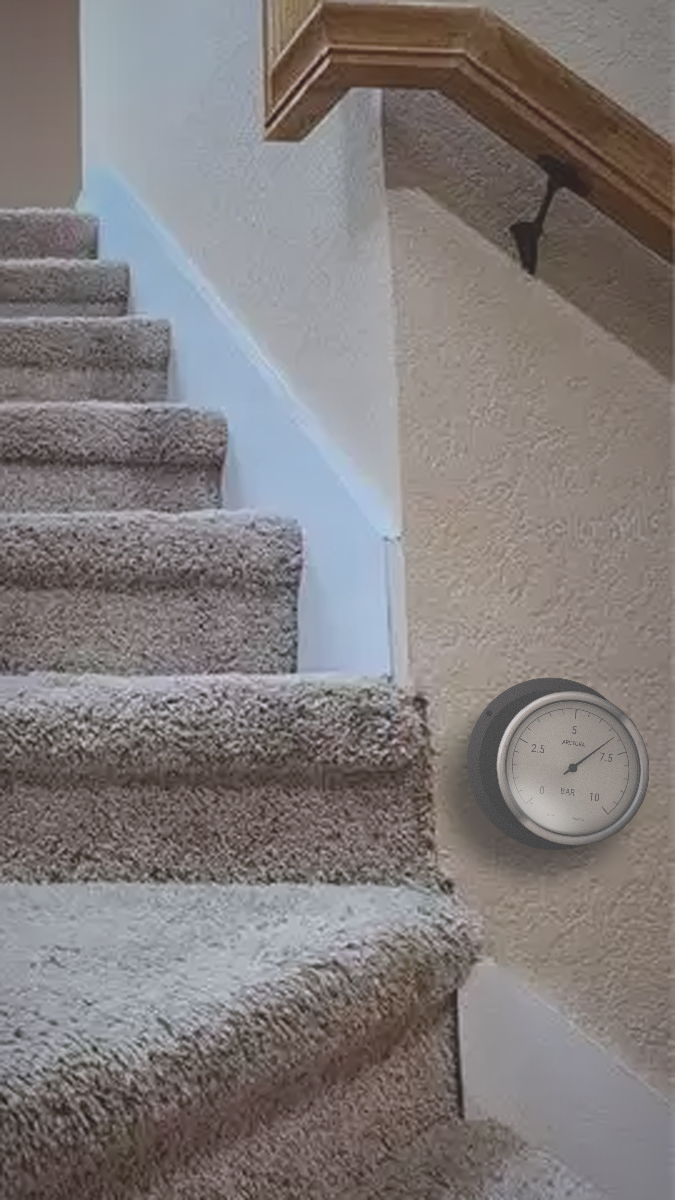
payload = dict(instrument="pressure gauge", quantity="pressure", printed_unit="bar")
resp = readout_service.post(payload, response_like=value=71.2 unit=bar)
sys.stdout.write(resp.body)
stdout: value=6.75 unit=bar
